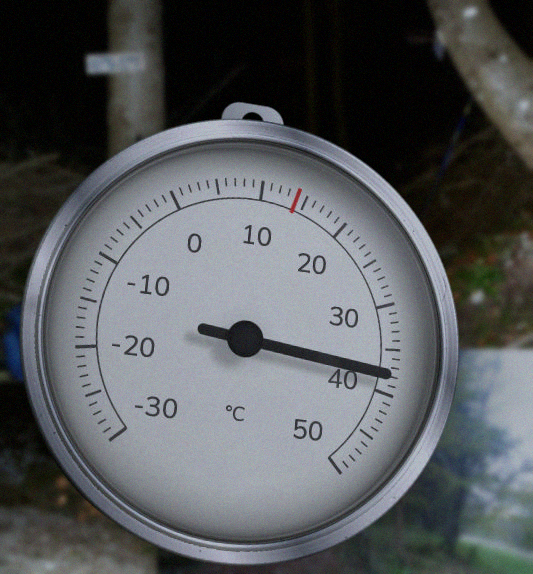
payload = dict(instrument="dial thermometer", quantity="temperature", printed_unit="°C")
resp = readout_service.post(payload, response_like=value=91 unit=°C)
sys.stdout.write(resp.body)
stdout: value=38 unit=°C
